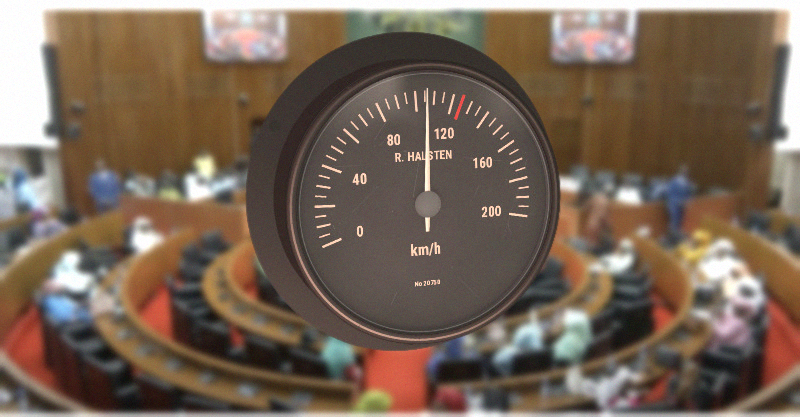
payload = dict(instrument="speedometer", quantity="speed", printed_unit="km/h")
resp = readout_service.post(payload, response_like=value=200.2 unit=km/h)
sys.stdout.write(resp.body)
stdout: value=105 unit=km/h
